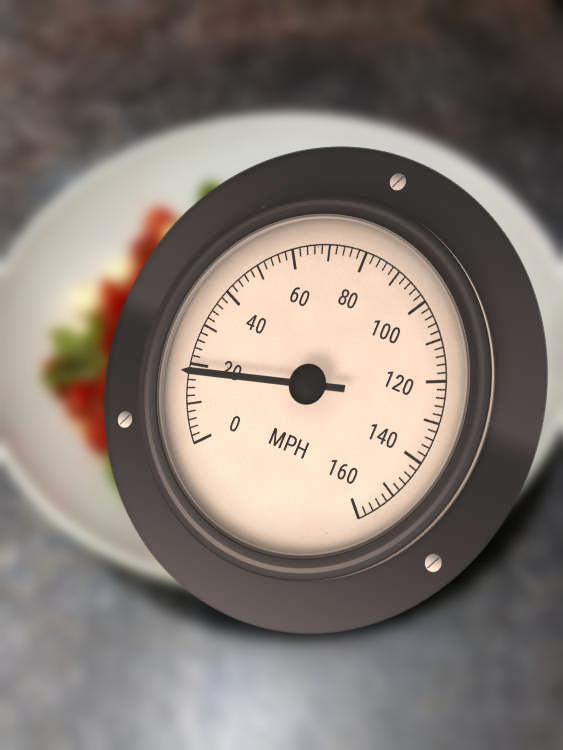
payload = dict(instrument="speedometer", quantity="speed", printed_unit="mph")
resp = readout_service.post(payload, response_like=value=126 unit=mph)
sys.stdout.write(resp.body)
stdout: value=18 unit=mph
